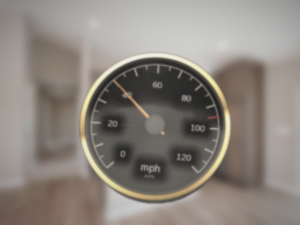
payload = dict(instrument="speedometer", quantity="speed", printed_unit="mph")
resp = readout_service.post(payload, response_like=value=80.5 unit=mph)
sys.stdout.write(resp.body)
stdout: value=40 unit=mph
